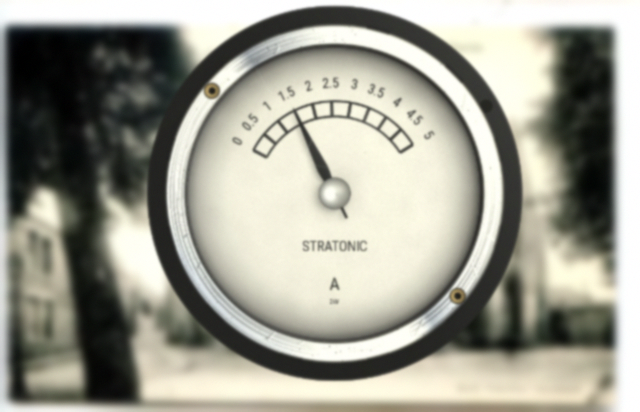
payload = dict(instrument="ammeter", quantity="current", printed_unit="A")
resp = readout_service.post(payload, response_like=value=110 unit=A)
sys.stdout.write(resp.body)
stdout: value=1.5 unit=A
